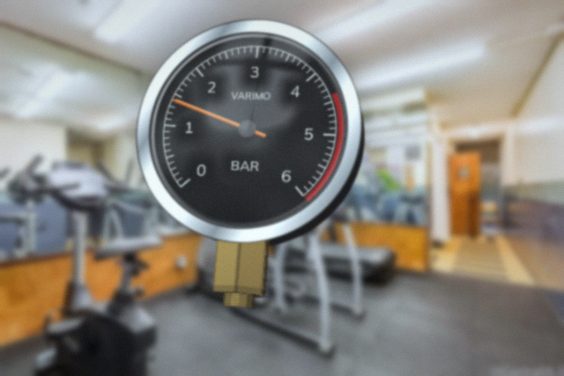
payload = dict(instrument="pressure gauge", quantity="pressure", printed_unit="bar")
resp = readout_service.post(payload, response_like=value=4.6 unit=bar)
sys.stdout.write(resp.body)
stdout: value=1.4 unit=bar
